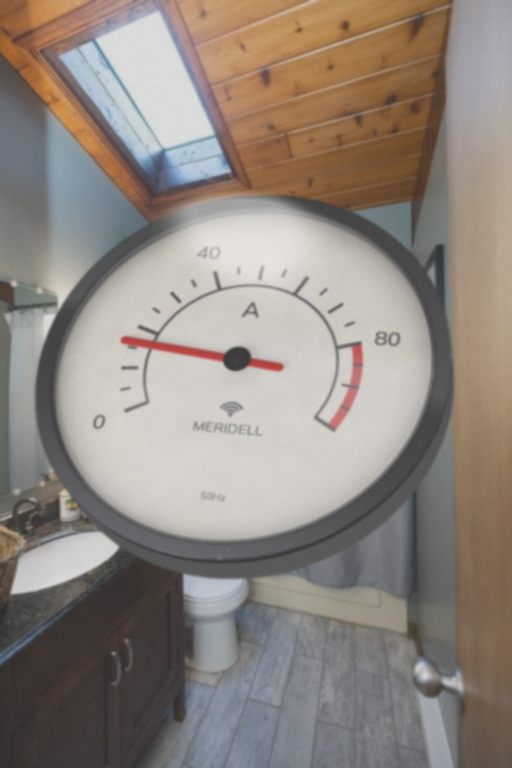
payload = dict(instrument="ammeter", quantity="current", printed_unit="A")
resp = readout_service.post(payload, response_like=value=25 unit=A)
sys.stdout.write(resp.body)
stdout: value=15 unit=A
